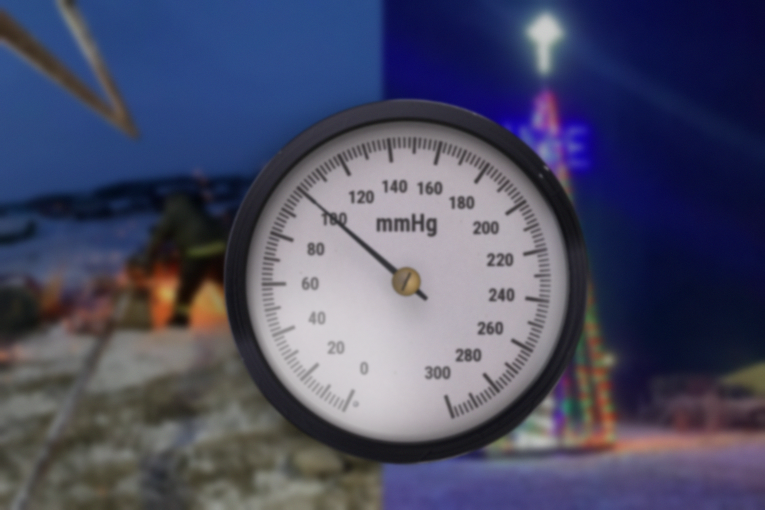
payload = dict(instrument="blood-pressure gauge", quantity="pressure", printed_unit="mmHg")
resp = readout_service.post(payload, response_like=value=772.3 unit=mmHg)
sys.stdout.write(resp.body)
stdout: value=100 unit=mmHg
